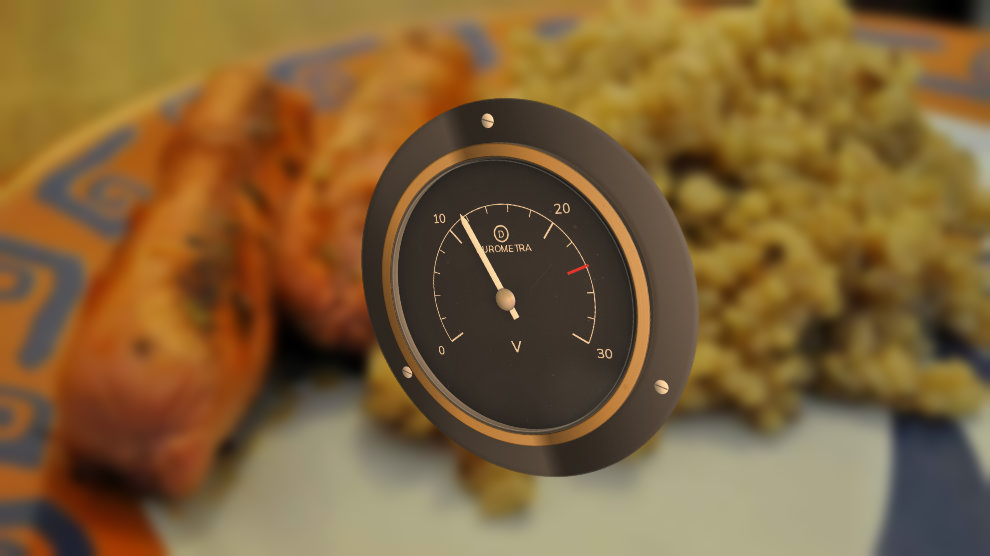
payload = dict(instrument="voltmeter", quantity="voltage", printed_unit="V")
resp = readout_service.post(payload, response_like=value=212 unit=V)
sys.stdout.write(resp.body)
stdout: value=12 unit=V
